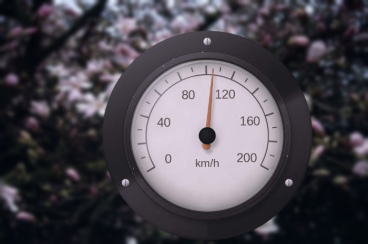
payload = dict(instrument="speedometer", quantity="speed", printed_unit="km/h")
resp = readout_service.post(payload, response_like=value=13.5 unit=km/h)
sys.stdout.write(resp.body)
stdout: value=105 unit=km/h
